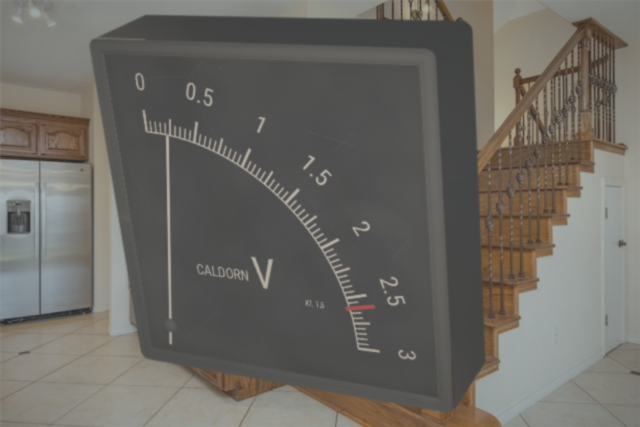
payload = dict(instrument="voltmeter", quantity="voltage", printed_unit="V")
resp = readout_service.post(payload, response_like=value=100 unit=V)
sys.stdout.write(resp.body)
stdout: value=0.25 unit=V
